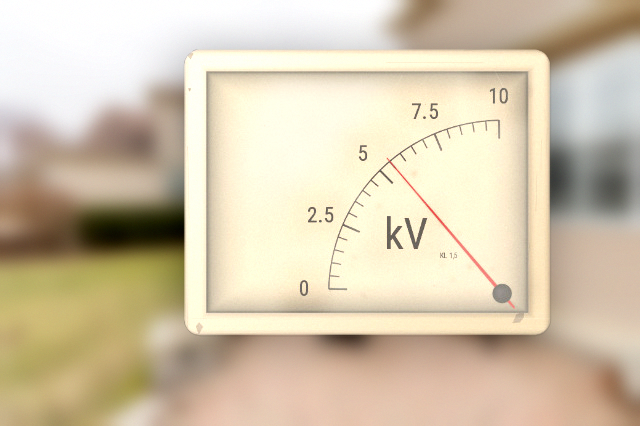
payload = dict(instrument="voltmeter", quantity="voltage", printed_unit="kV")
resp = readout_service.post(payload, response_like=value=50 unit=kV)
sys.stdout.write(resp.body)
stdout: value=5.5 unit=kV
